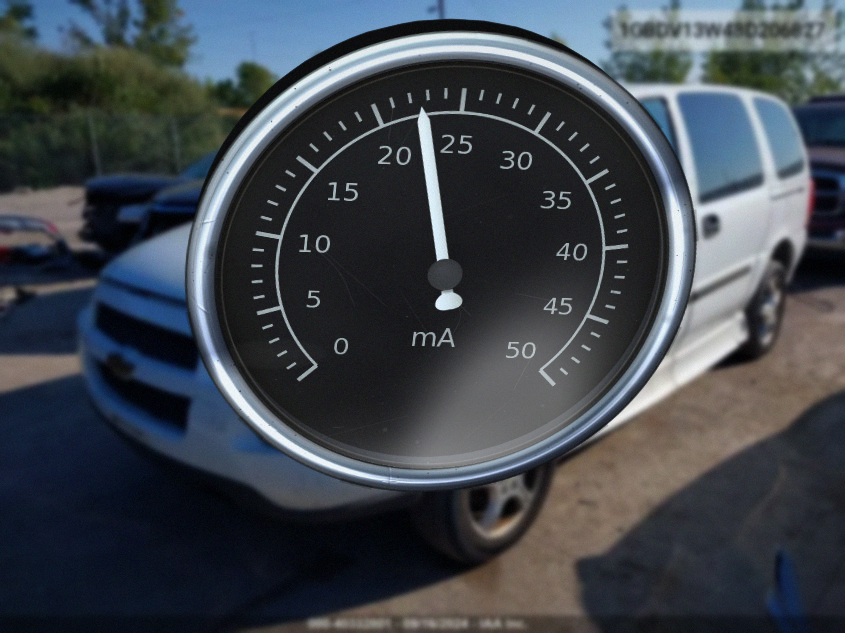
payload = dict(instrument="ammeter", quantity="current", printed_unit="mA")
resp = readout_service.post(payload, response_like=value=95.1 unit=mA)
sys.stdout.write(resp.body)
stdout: value=22.5 unit=mA
